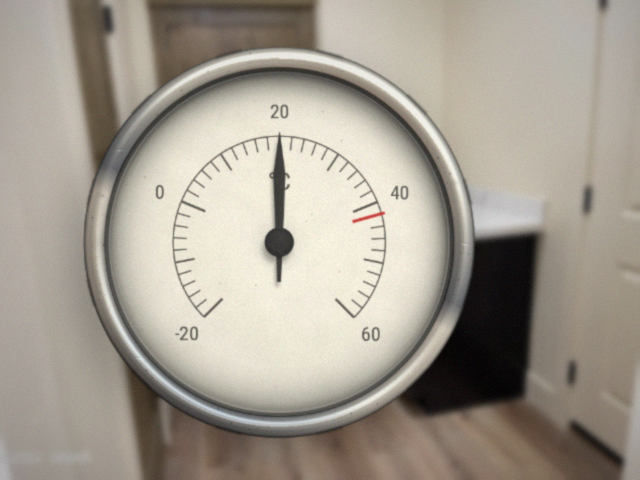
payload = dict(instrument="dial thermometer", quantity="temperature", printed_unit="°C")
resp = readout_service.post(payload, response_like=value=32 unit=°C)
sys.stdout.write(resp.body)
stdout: value=20 unit=°C
